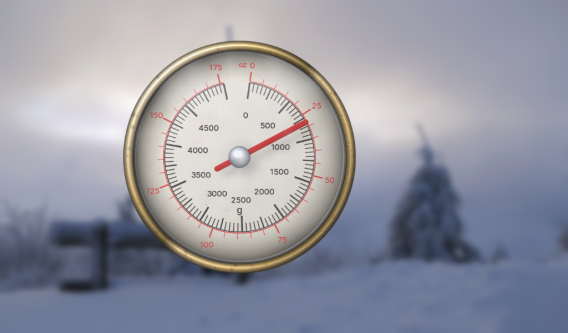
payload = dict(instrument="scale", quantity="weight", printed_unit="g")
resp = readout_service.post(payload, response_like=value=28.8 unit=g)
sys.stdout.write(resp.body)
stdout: value=800 unit=g
